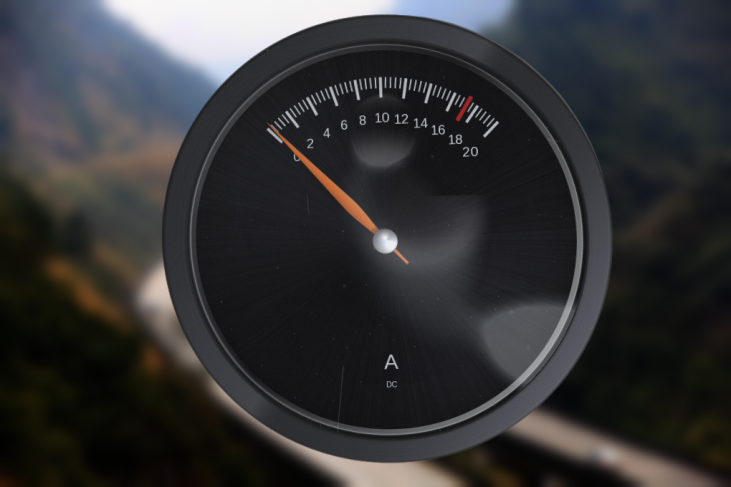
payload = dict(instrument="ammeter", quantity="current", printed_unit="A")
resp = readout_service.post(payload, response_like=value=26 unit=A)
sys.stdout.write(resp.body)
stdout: value=0.4 unit=A
